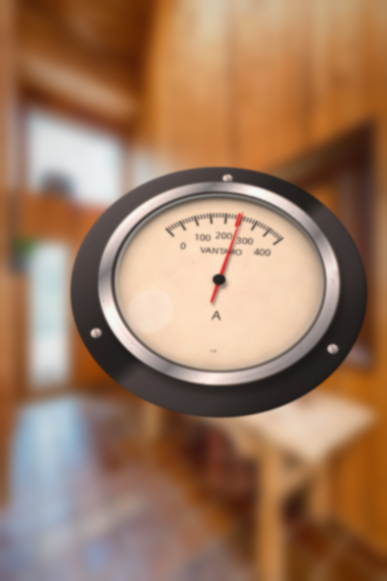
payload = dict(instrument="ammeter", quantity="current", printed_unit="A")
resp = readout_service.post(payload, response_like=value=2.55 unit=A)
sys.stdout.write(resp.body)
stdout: value=250 unit=A
